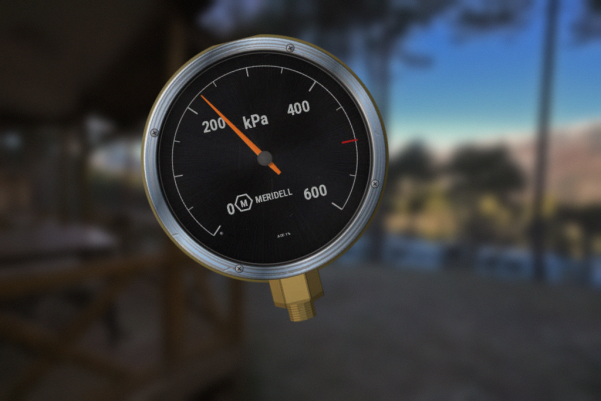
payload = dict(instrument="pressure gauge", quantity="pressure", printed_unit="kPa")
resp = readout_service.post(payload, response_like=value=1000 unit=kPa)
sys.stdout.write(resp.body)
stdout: value=225 unit=kPa
